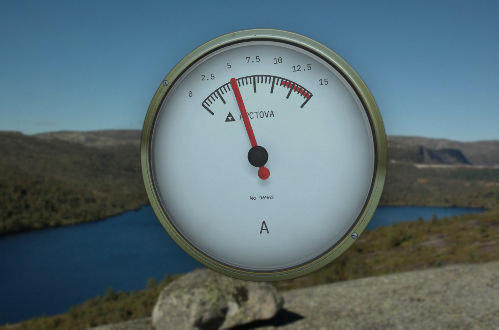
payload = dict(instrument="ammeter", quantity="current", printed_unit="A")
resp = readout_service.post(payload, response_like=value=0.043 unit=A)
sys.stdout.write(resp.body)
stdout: value=5 unit=A
